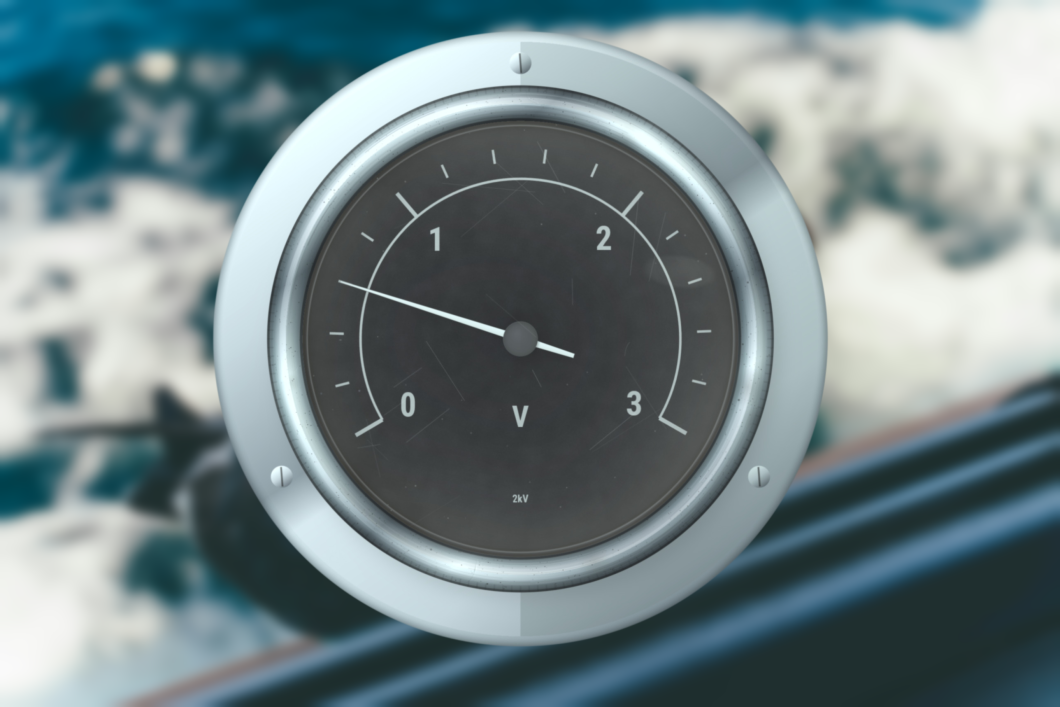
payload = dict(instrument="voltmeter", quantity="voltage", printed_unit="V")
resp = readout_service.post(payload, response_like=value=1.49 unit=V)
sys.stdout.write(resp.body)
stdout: value=0.6 unit=V
